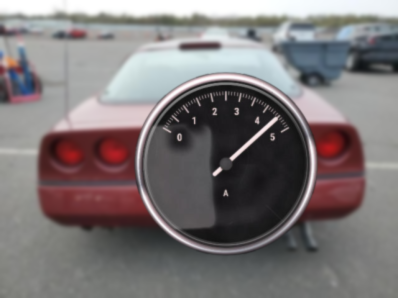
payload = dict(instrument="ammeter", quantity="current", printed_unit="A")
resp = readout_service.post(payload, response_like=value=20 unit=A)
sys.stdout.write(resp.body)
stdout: value=4.5 unit=A
